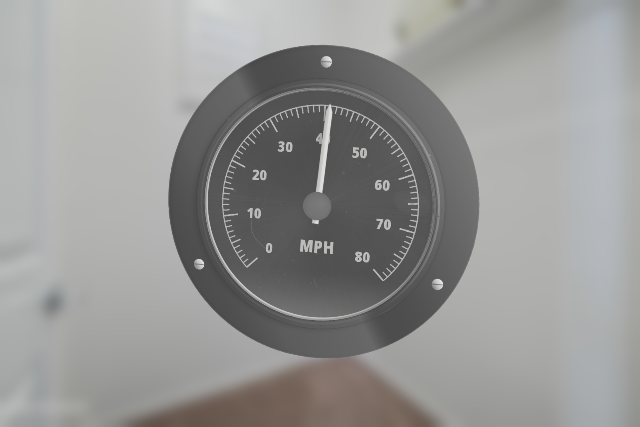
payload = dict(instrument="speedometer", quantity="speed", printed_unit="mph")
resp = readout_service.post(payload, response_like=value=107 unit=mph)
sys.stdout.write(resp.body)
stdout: value=41 unit=mph
